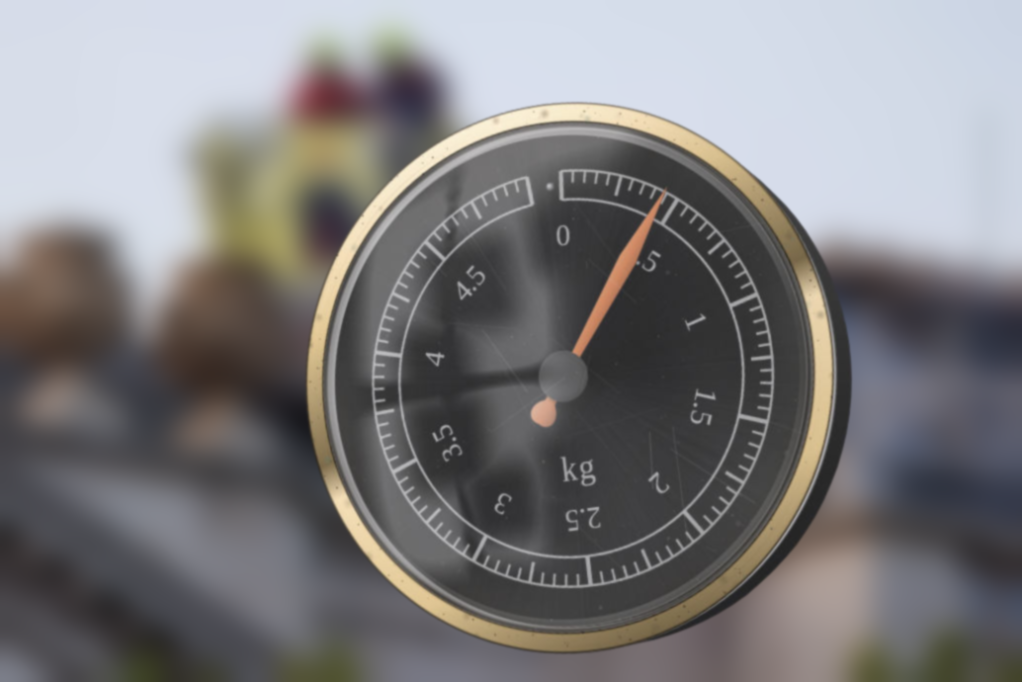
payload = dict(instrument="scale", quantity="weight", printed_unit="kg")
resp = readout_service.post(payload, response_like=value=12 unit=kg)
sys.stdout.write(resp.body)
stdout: value=0.45 unit=kg
